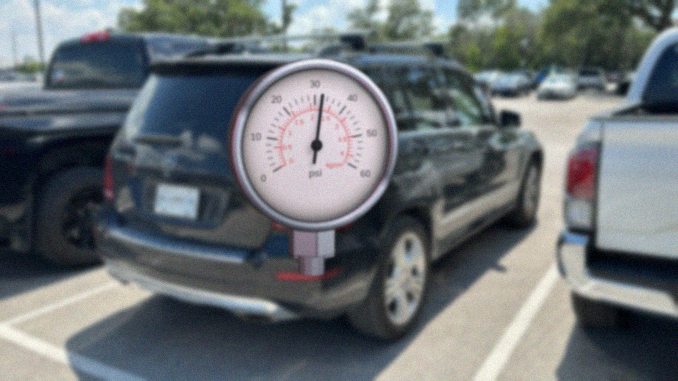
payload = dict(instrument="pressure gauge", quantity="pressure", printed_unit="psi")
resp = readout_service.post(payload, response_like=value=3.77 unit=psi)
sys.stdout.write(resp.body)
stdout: value=32 unit=psi
